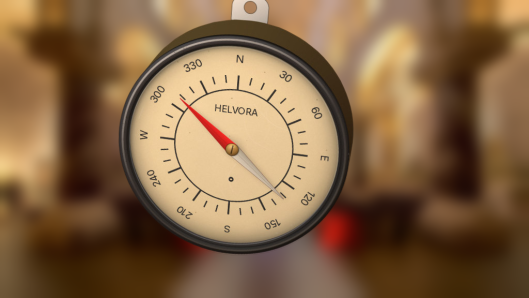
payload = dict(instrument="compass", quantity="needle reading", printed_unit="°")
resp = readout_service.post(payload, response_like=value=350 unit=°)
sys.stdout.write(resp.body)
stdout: value=310 unit=°
